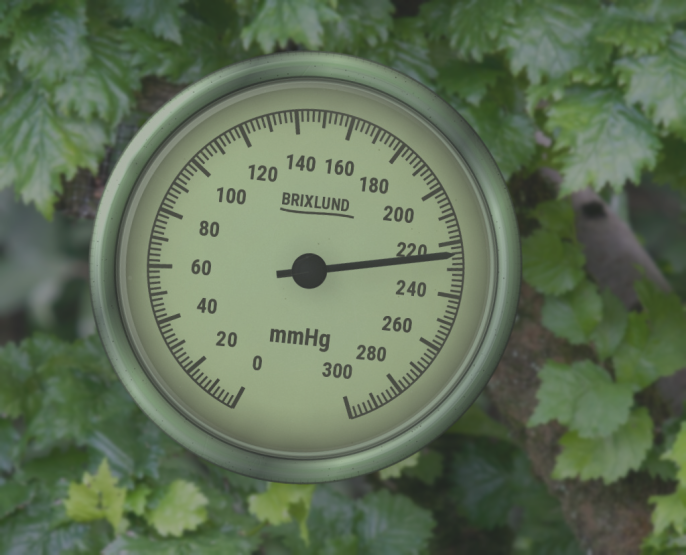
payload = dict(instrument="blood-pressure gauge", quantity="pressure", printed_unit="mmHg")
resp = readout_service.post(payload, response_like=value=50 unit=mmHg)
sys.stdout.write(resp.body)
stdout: value=224 unit=mmHg
